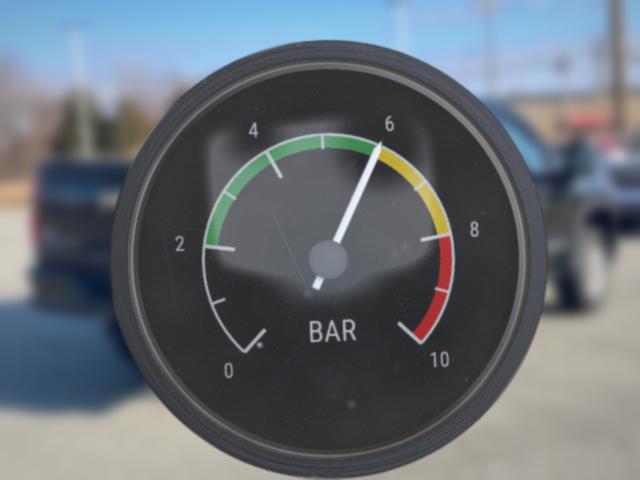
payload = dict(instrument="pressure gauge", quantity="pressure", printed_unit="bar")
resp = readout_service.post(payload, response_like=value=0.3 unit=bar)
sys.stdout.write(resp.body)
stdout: value=6 unit=bar
